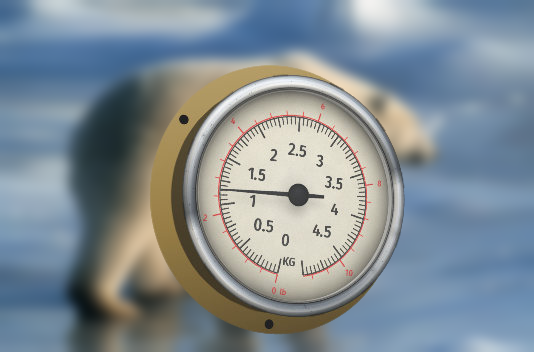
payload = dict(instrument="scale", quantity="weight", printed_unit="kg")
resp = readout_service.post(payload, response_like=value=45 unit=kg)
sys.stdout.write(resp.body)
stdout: value=1.15 unit=kg
